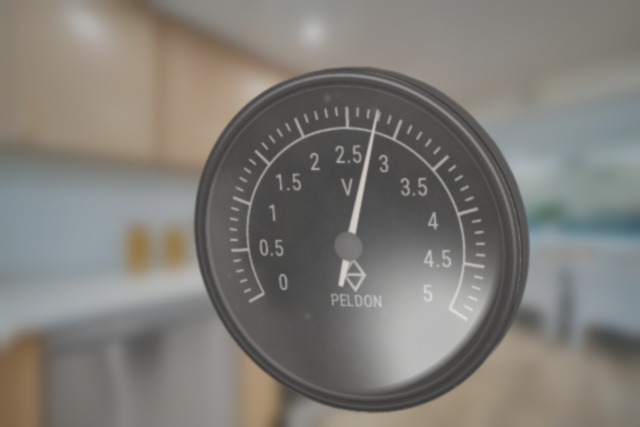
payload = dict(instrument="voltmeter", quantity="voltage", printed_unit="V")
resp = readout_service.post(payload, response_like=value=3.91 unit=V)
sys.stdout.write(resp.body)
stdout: value=2.8 unit=V
